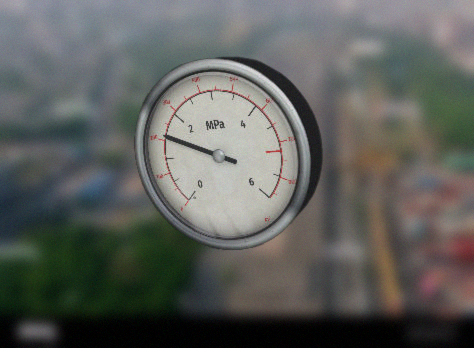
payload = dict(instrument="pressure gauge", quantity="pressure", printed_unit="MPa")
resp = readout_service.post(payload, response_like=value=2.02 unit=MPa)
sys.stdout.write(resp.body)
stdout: value=1.5 unit=MPa
